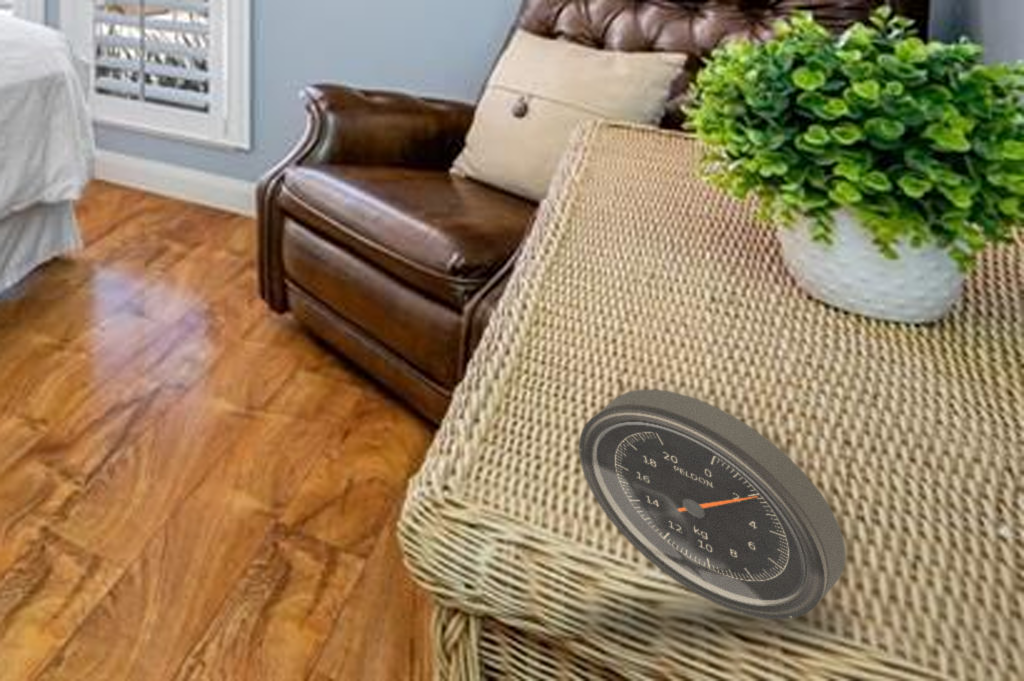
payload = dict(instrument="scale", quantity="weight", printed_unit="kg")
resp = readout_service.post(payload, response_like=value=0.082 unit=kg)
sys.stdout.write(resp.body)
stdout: value=2 unit=kg
